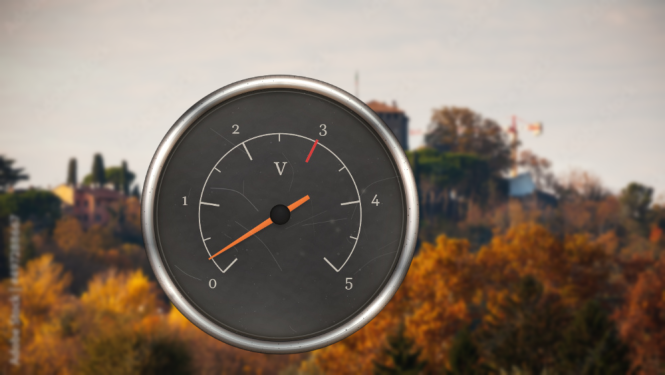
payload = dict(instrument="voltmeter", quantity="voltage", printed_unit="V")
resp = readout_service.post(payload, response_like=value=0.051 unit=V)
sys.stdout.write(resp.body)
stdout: value=0.25 unit=V
